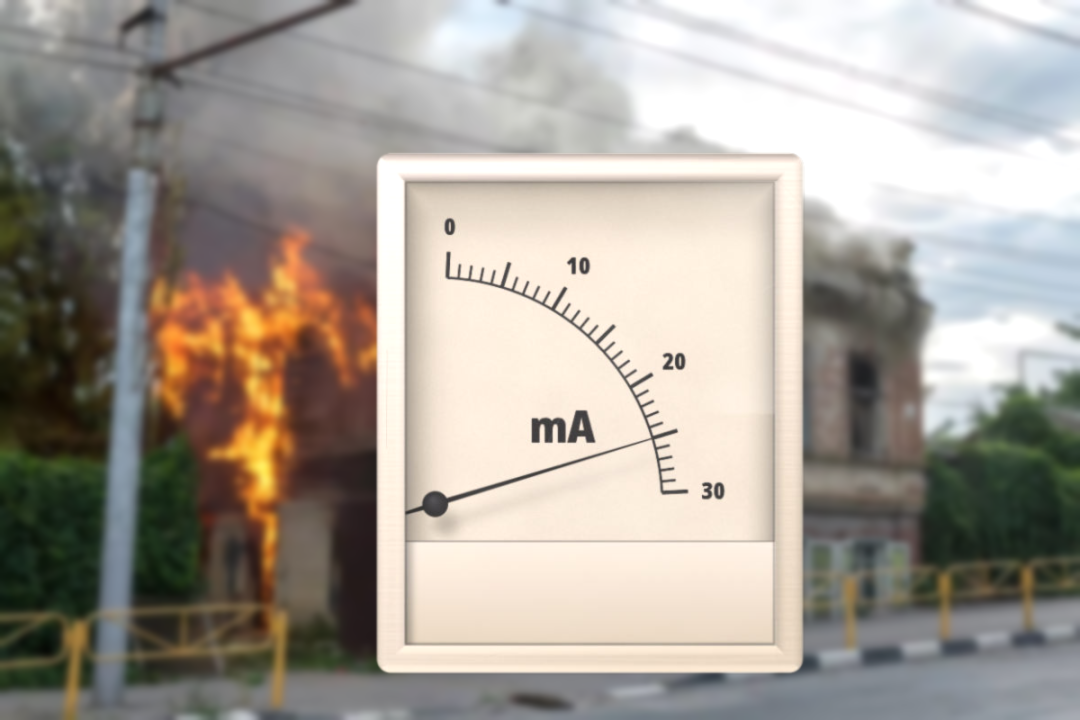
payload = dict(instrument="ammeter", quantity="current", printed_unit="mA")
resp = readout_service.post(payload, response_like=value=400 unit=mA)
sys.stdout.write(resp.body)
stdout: value=25 unit=mA
